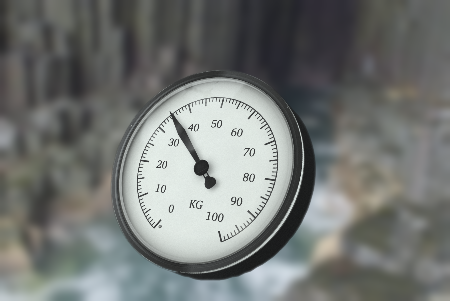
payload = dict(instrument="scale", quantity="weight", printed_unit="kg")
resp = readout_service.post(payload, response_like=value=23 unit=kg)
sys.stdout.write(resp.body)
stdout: value=35 unit=kg
